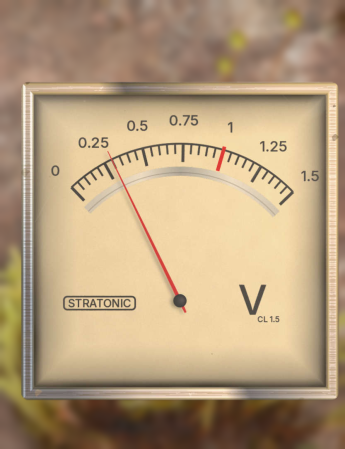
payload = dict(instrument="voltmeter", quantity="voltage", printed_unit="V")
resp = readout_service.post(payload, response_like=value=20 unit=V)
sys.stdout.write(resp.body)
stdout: value=0.3 unit=V
